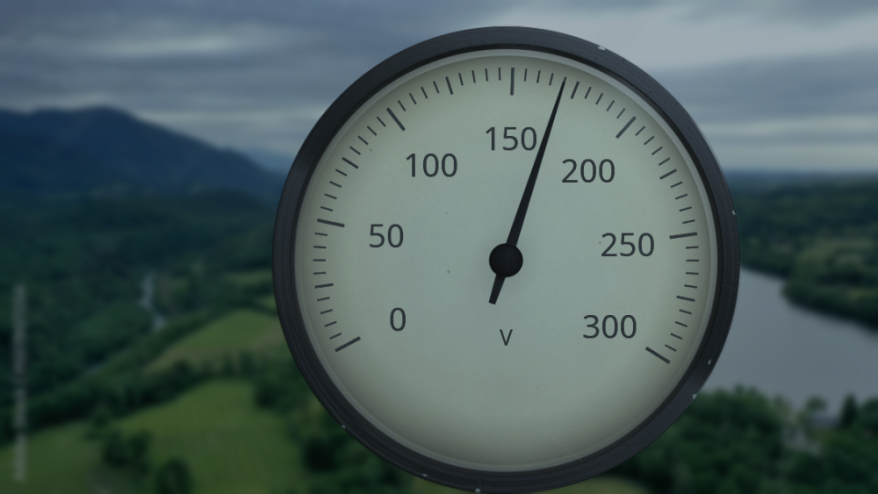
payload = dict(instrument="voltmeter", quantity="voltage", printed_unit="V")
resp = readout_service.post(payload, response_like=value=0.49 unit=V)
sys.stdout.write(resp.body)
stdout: value=170 unit=V
